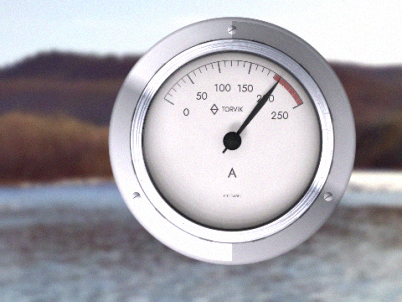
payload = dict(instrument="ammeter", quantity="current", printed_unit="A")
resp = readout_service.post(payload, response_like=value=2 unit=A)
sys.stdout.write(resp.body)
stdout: value=200 unit=A
